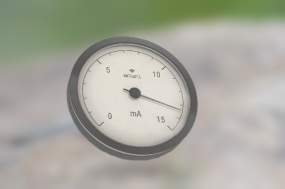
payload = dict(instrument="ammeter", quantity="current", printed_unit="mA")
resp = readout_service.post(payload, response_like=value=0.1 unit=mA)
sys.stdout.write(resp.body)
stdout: value=13.5 unit=mA
